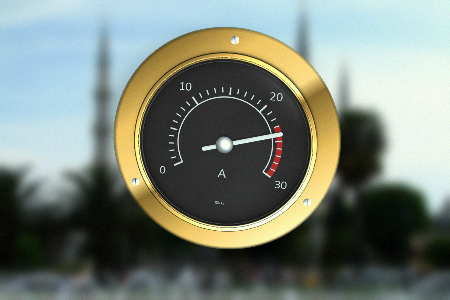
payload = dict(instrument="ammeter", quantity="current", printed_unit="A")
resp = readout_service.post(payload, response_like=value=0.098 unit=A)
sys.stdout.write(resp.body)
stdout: value=24 unit=A
